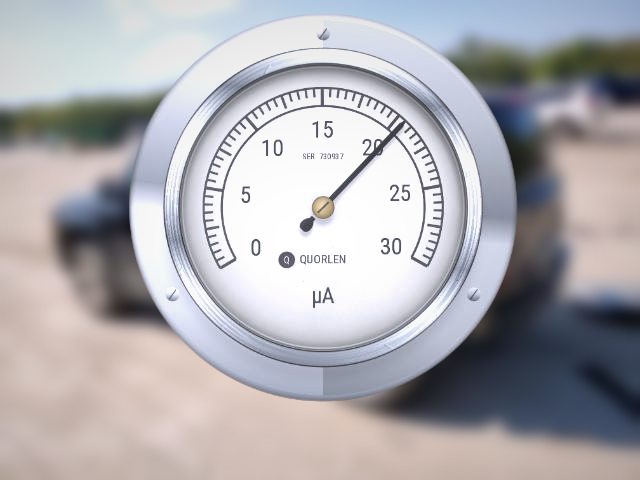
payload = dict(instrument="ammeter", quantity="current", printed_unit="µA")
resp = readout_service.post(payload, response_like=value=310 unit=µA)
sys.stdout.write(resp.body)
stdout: value=20.5 unit=µA
